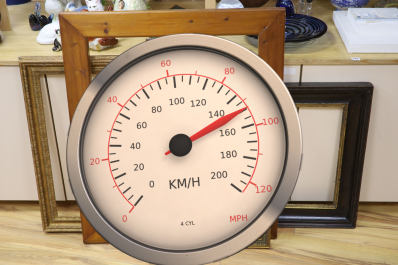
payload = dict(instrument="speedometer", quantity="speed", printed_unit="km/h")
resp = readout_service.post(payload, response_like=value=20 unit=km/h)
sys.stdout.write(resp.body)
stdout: value=150 unit=km/h
